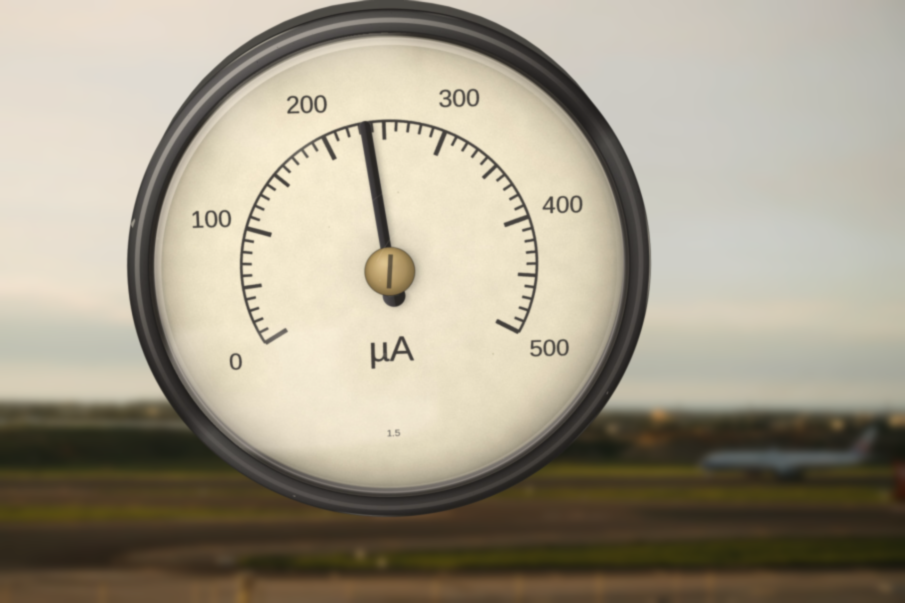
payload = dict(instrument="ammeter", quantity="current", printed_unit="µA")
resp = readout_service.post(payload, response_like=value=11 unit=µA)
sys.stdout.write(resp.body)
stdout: value=235 unit=µA
